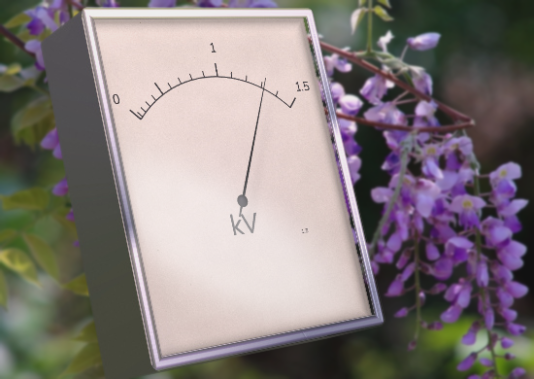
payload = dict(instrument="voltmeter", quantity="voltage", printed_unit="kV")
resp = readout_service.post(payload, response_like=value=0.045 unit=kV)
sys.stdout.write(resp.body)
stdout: value=1.3 unit=kV
